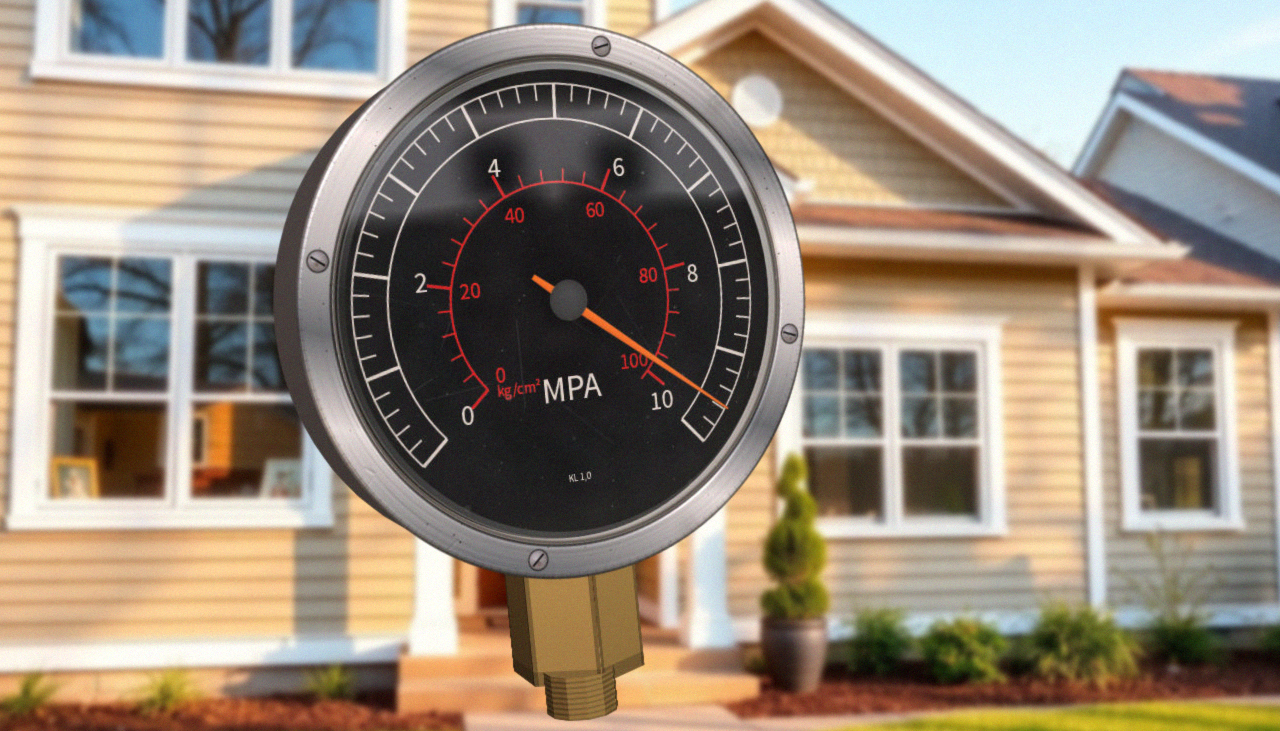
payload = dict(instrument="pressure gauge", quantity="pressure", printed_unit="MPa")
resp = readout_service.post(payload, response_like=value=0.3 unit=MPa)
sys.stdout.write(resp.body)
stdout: value=9.6 unit=MPa
